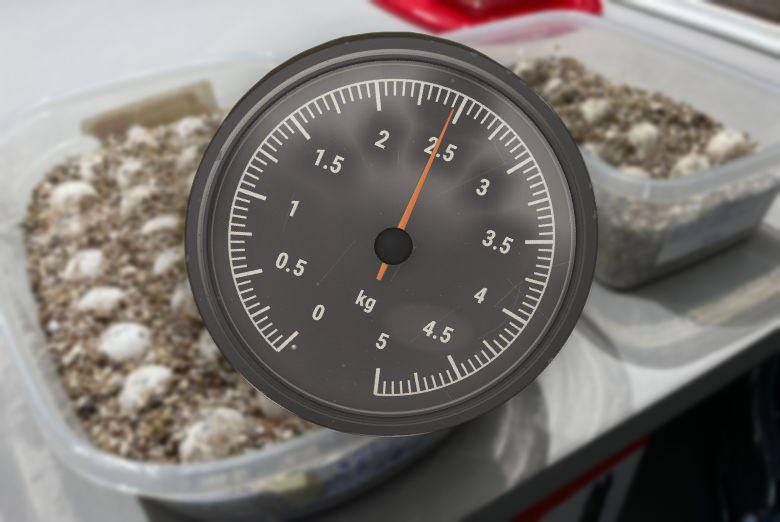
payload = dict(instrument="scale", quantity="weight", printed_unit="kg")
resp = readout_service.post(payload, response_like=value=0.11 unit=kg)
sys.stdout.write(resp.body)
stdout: value=2.45 unit=kg
